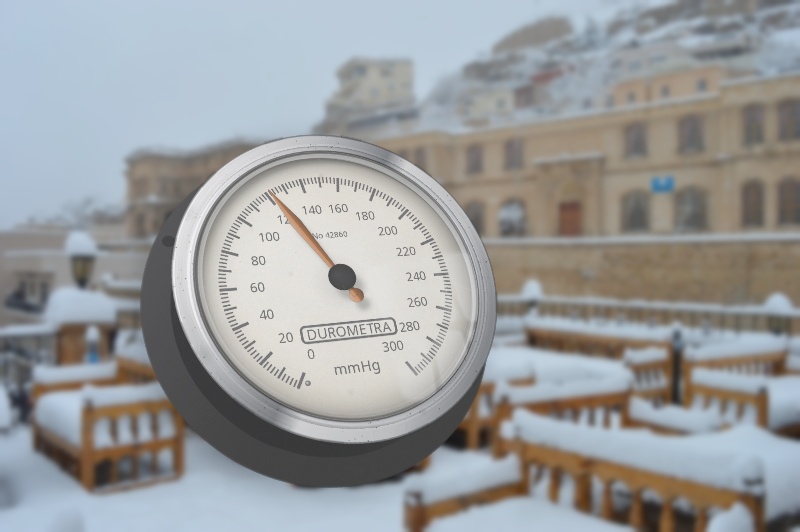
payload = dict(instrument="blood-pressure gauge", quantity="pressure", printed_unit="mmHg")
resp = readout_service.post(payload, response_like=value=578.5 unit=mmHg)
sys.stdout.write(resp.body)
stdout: value=120 unit=mmHg
